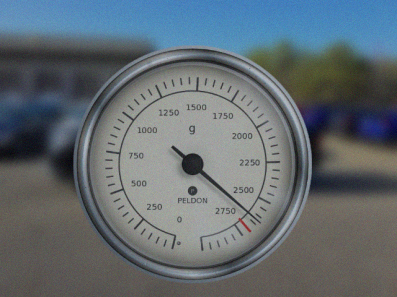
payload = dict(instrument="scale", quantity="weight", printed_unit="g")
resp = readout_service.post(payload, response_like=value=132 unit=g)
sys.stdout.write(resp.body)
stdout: value=2625 unit=g
